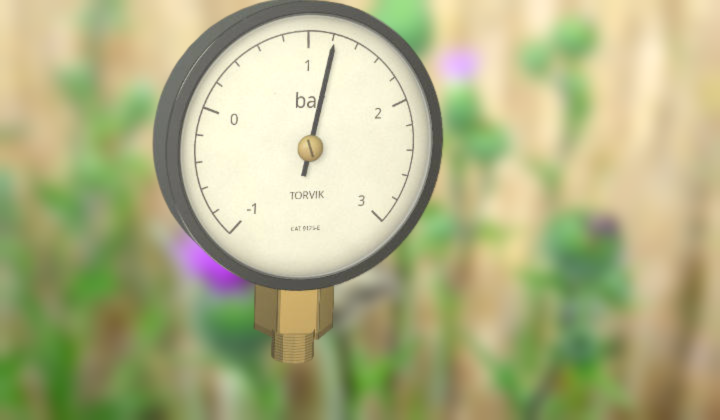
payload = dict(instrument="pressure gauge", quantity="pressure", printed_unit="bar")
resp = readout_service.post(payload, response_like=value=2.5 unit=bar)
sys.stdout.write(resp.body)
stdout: value=1.2 unit=bar
